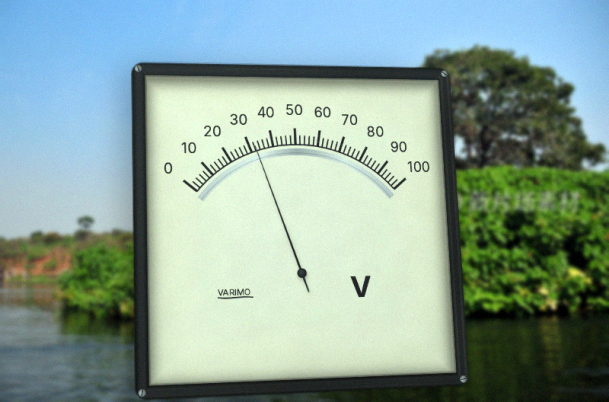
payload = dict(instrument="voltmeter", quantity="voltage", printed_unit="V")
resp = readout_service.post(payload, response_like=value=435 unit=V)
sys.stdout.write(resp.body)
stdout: value=32 unit=V
